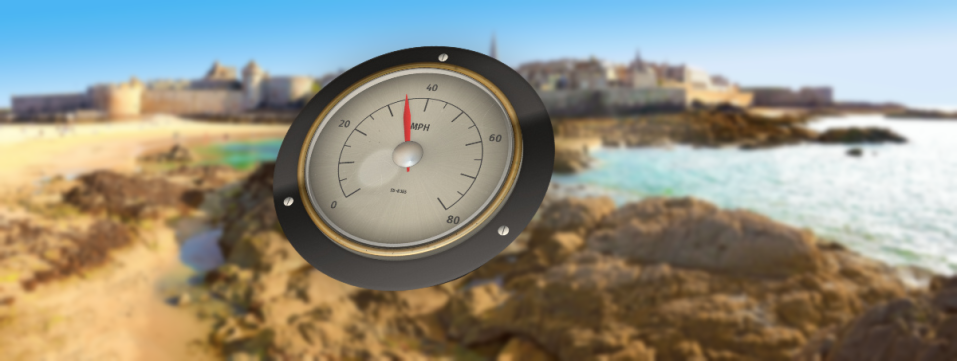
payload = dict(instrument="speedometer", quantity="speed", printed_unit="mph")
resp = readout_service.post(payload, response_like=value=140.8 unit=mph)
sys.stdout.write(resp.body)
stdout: value=35 unit=mph
